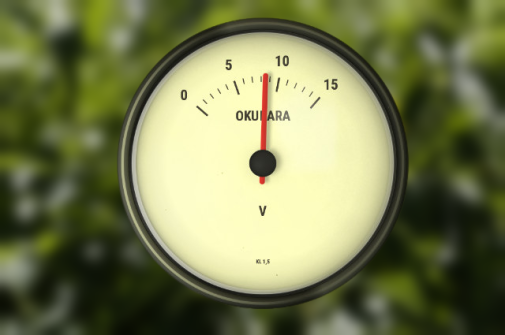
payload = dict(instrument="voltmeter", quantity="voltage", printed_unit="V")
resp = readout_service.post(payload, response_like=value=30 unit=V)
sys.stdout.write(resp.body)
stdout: value=8.5 unit=V
